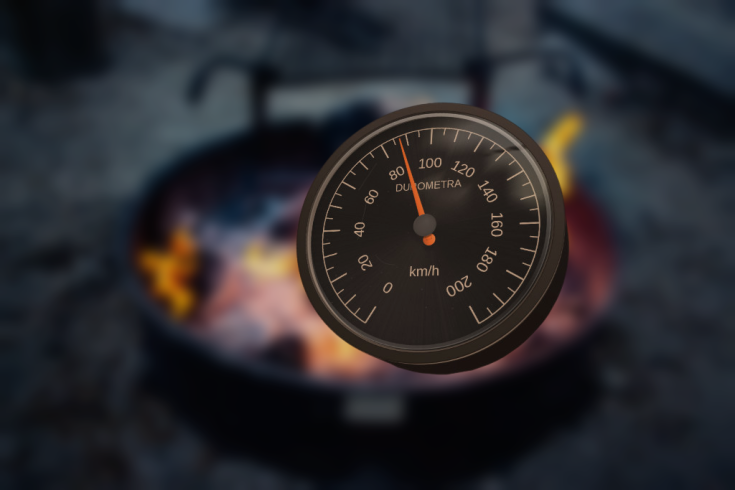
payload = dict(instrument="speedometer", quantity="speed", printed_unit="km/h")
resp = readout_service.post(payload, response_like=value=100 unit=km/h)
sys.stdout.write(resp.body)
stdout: value=87.5 unit=km/h
